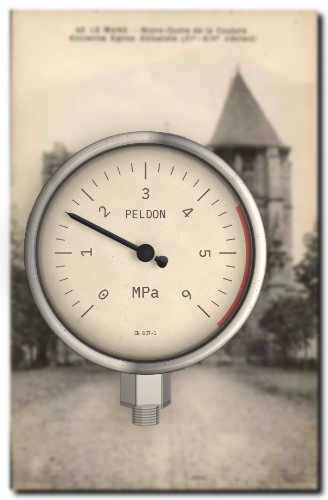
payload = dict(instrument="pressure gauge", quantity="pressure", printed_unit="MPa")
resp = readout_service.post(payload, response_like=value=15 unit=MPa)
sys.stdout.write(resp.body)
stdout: value=1.6 unit=MPa
